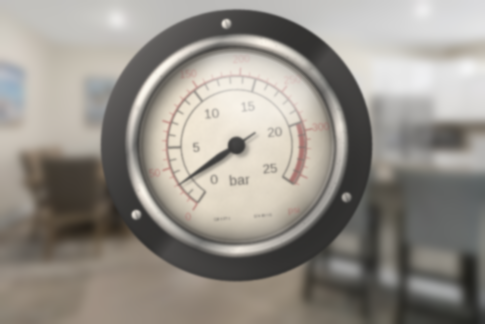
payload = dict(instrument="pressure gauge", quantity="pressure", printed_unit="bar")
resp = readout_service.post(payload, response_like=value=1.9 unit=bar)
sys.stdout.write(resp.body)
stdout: value=2 unit=bar
